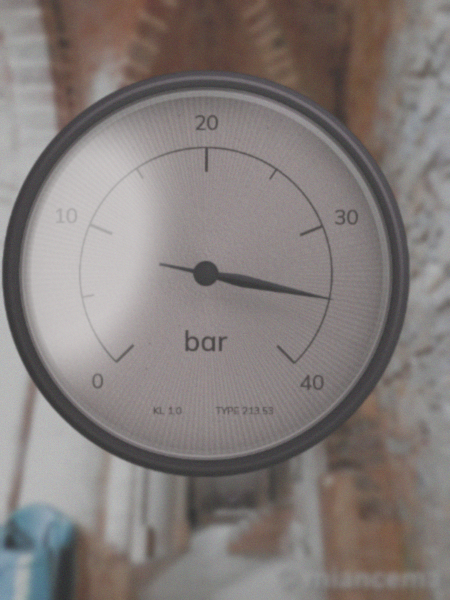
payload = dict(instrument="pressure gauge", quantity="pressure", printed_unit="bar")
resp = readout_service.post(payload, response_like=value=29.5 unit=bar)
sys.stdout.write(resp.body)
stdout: value=35 unit=bar
